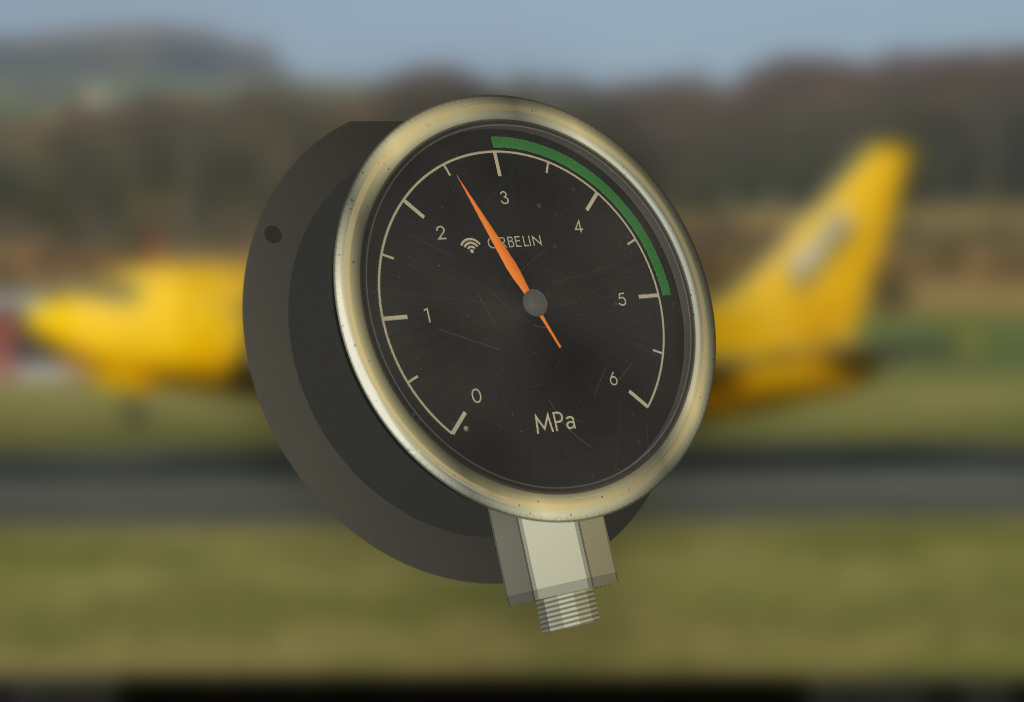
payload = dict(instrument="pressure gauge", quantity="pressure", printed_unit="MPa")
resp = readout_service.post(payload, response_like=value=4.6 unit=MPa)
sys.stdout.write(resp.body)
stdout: value=2.5 unit=MPa
